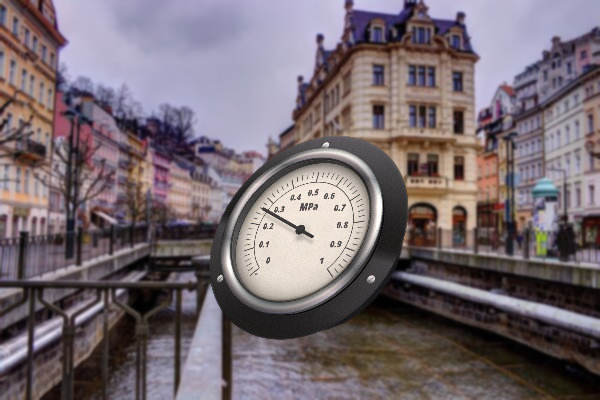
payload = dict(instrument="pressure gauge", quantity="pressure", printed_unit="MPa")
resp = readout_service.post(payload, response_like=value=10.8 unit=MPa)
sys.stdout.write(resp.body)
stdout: value=0.26 unit=MPa
